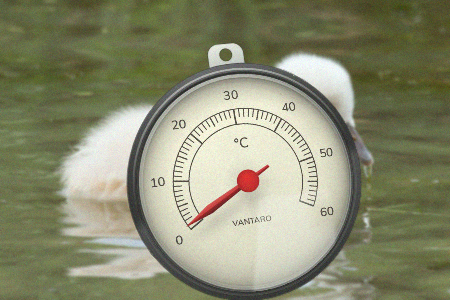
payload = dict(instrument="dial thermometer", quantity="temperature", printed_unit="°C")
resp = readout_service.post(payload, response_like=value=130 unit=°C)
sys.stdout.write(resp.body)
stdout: value=1 unit=°C
